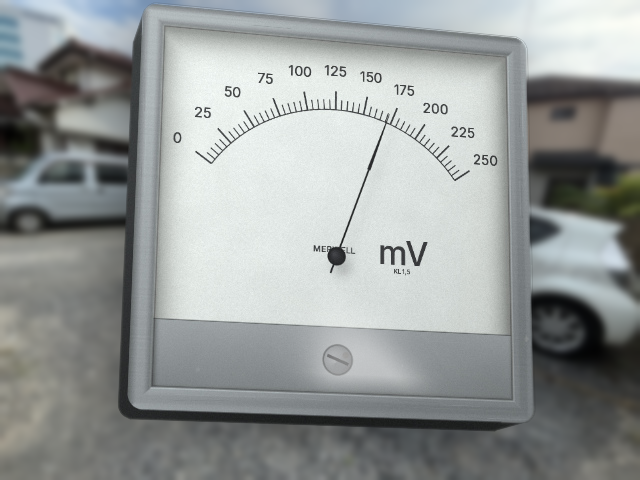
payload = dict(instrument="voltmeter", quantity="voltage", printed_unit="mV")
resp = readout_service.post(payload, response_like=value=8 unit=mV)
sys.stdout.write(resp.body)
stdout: value=170 unit=mV
